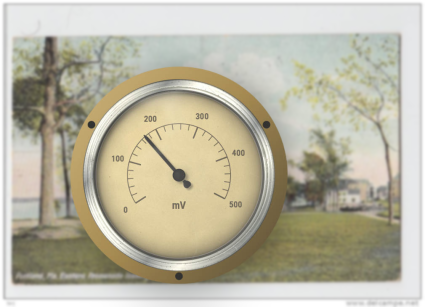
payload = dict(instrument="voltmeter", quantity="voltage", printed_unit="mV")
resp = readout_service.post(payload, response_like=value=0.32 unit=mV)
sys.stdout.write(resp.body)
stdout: value=170 unit=mV
